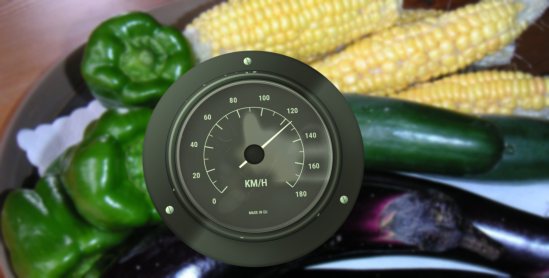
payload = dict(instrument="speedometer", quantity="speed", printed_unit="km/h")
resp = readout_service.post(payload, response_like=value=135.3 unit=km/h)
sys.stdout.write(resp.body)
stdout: value=125 unit=km/h
